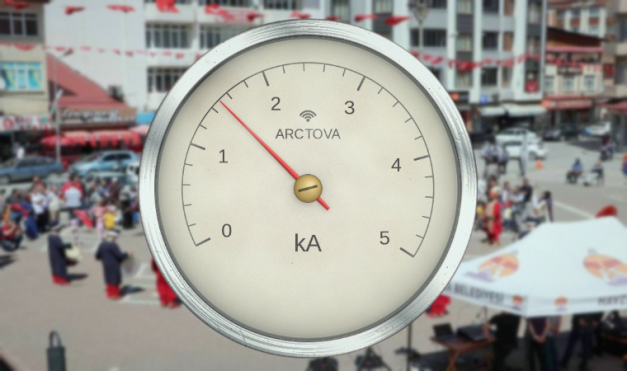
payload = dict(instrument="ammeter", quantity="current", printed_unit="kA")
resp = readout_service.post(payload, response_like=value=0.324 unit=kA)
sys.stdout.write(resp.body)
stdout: value=1.5 unit=kA
